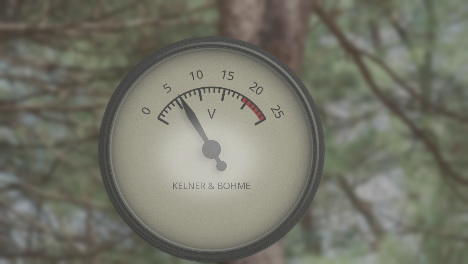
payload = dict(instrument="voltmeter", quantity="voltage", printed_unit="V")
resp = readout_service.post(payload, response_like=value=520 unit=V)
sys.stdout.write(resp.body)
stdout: value=6 unit=V
